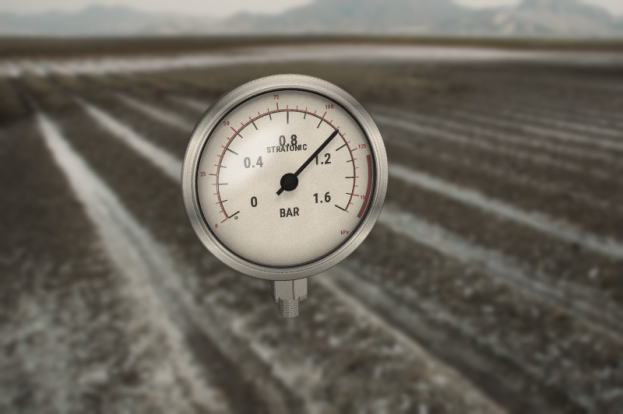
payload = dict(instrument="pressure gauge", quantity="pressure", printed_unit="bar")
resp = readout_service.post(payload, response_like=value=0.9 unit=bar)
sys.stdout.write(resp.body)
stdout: value=1.1 unit=bar
